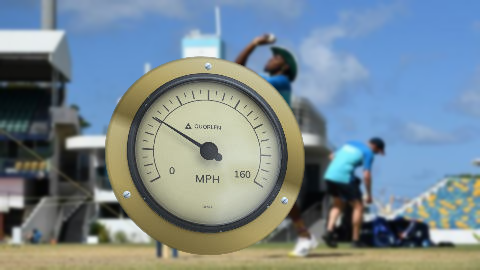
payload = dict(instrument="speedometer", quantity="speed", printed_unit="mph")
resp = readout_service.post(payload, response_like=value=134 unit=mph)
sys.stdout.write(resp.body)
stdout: value=40 unit=mph
